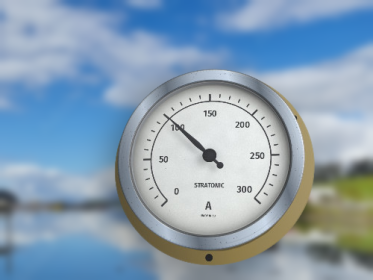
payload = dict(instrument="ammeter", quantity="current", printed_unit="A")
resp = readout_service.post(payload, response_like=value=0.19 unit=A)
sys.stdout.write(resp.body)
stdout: value=100 unit=A
